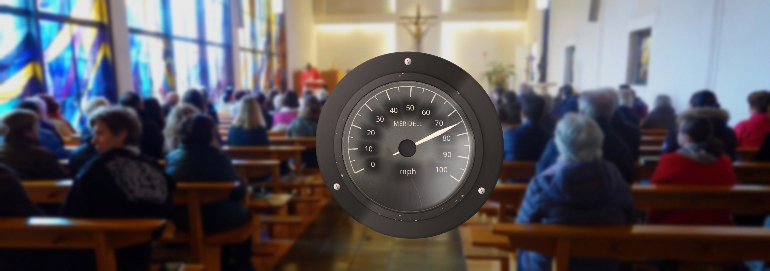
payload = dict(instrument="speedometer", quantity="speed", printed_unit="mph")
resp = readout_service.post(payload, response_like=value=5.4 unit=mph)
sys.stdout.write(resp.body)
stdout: value=75 unit=mph
